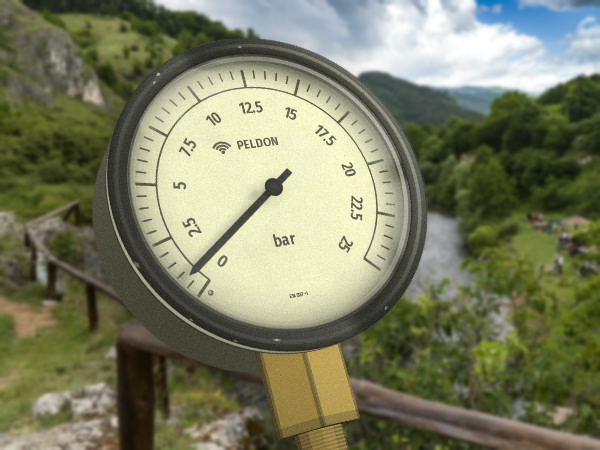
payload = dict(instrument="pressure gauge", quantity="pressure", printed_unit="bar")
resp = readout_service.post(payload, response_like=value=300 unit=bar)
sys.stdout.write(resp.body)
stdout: value=0.75 unit=bar
